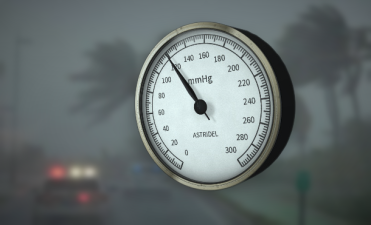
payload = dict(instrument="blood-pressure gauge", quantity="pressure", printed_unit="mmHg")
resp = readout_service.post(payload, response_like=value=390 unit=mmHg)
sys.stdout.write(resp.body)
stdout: value=120 unit=mmHg
